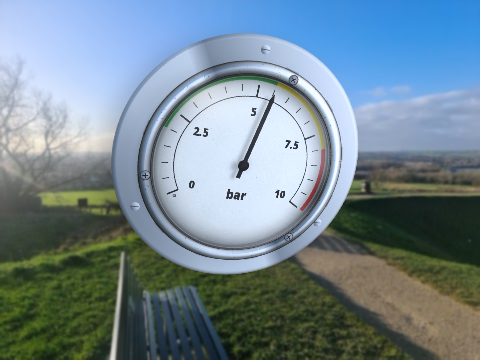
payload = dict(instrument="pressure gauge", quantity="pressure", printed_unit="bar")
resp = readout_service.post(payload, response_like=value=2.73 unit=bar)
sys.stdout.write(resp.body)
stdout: value=5.5 unit=bar
